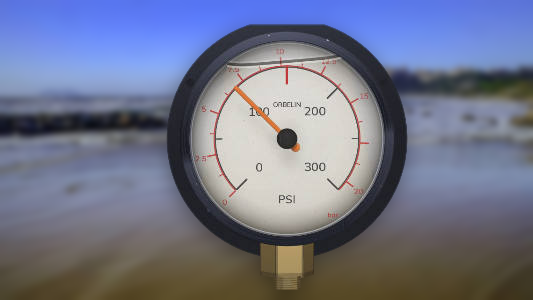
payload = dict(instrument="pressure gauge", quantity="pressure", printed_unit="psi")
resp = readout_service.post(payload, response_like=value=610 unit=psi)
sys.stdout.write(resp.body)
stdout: value=100 unit=psi
